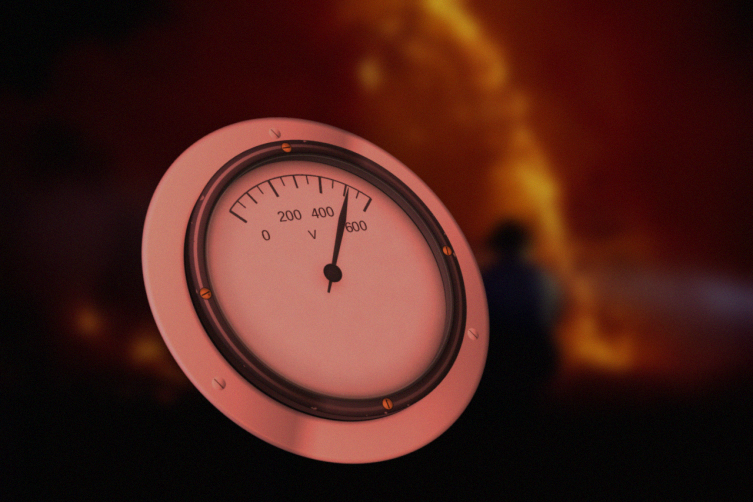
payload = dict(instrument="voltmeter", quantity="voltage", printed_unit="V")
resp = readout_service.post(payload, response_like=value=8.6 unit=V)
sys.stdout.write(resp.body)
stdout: value=500 unit=V
